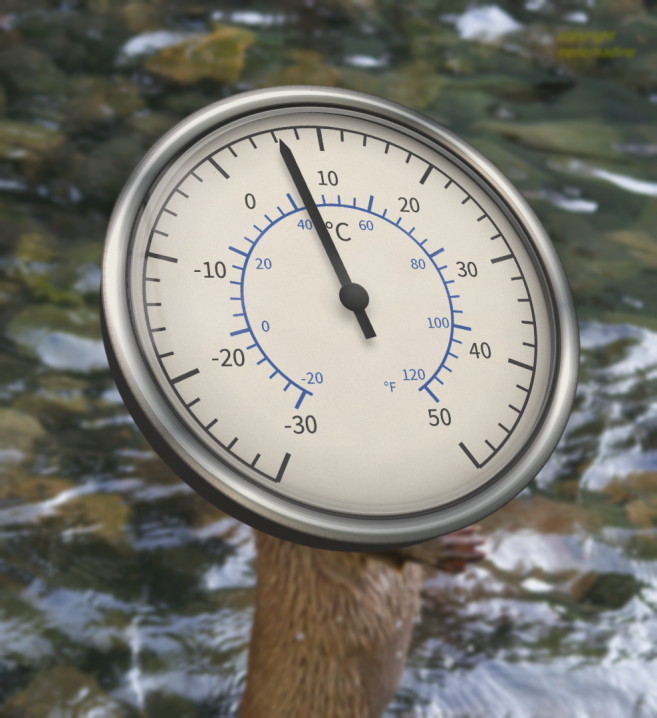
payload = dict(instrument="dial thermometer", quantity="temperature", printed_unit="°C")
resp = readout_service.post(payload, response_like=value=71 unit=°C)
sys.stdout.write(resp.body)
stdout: value=6 unit=°C
